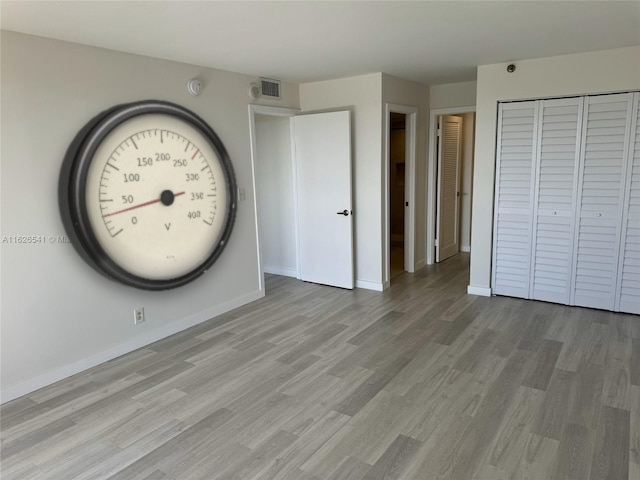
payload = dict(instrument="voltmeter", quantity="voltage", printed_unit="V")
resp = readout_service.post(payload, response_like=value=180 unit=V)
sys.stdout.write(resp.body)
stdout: value=30 unit=V
